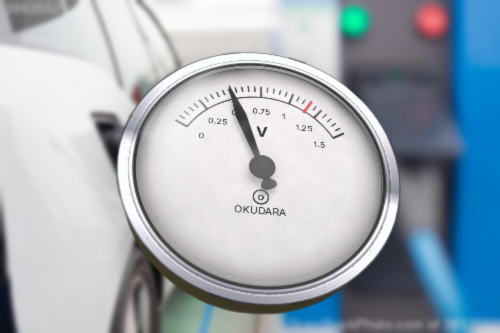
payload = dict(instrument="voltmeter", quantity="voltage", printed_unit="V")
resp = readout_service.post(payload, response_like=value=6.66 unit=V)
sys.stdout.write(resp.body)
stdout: value=0.5 unit=V
